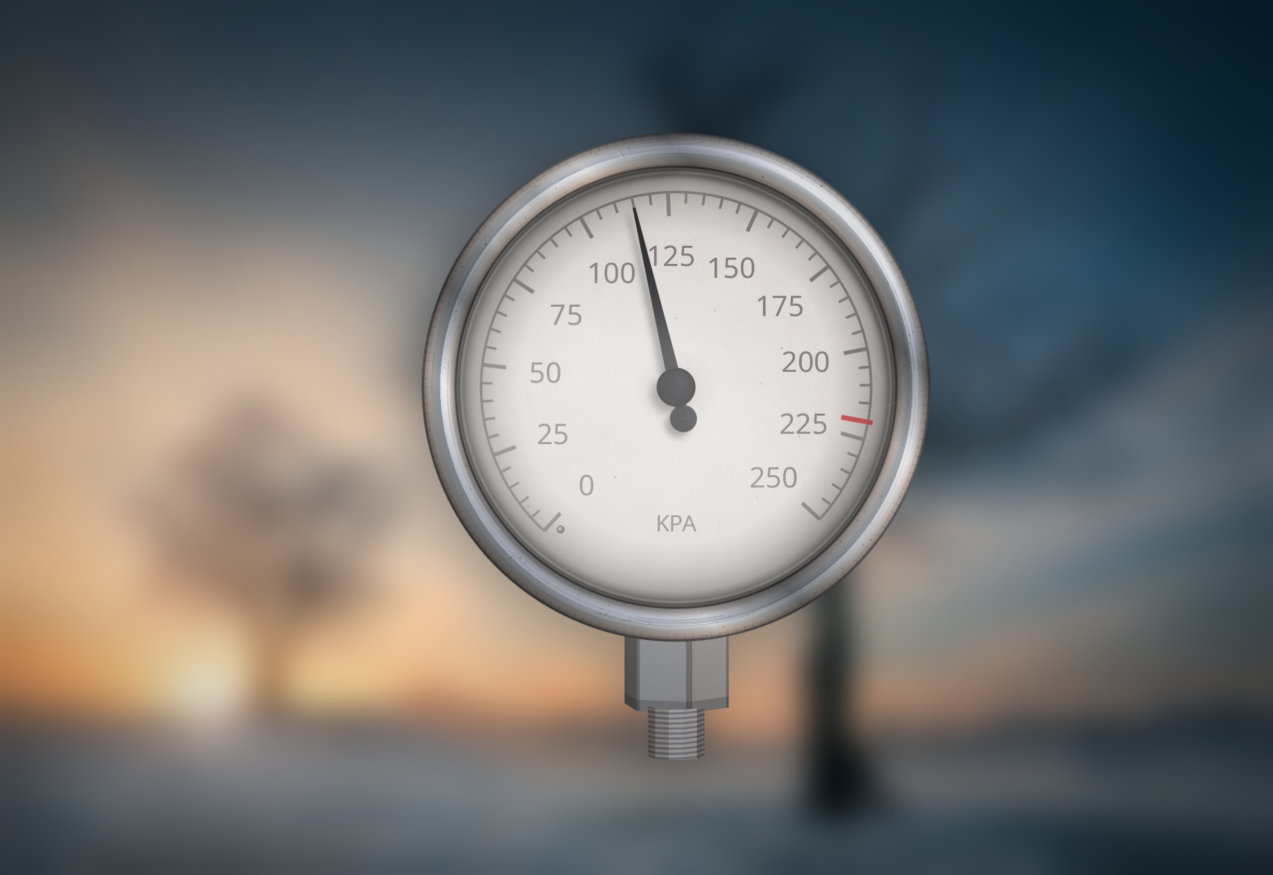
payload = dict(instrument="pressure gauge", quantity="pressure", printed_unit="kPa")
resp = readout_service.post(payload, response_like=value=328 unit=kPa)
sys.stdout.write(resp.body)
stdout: value=115 unit=kPa
